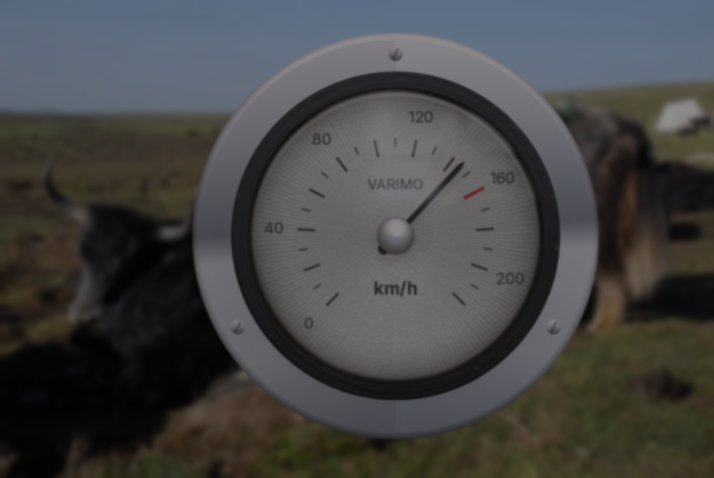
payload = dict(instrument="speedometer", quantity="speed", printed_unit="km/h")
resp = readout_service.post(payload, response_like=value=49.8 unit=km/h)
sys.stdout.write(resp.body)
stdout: value=145 unit=km/h
